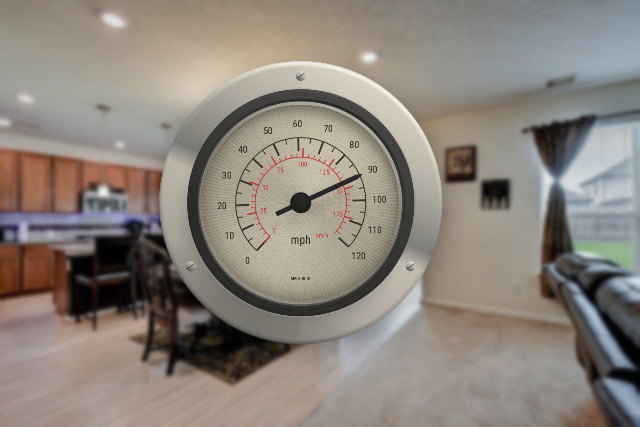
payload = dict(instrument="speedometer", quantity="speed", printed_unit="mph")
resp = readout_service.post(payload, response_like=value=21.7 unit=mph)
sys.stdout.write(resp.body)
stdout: value=90 unit=mph
